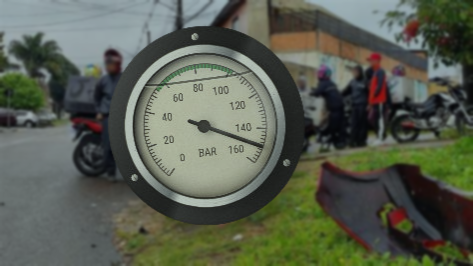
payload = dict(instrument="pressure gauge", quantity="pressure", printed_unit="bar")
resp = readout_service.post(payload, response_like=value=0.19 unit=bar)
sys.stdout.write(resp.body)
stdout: value=150 unit=bar
